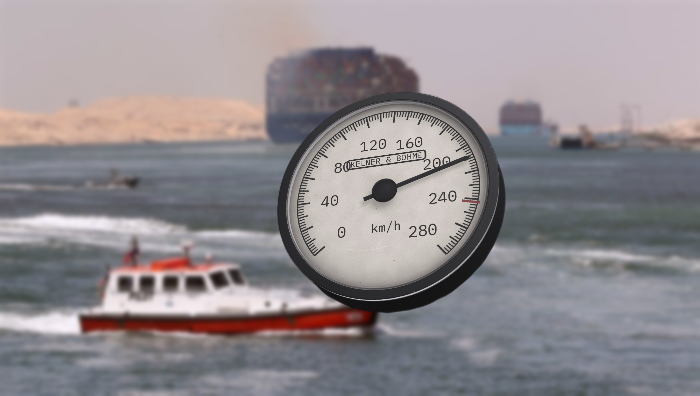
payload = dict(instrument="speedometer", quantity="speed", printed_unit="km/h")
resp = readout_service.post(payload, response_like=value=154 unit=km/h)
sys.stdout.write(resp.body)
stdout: value=210 unit=km/h
